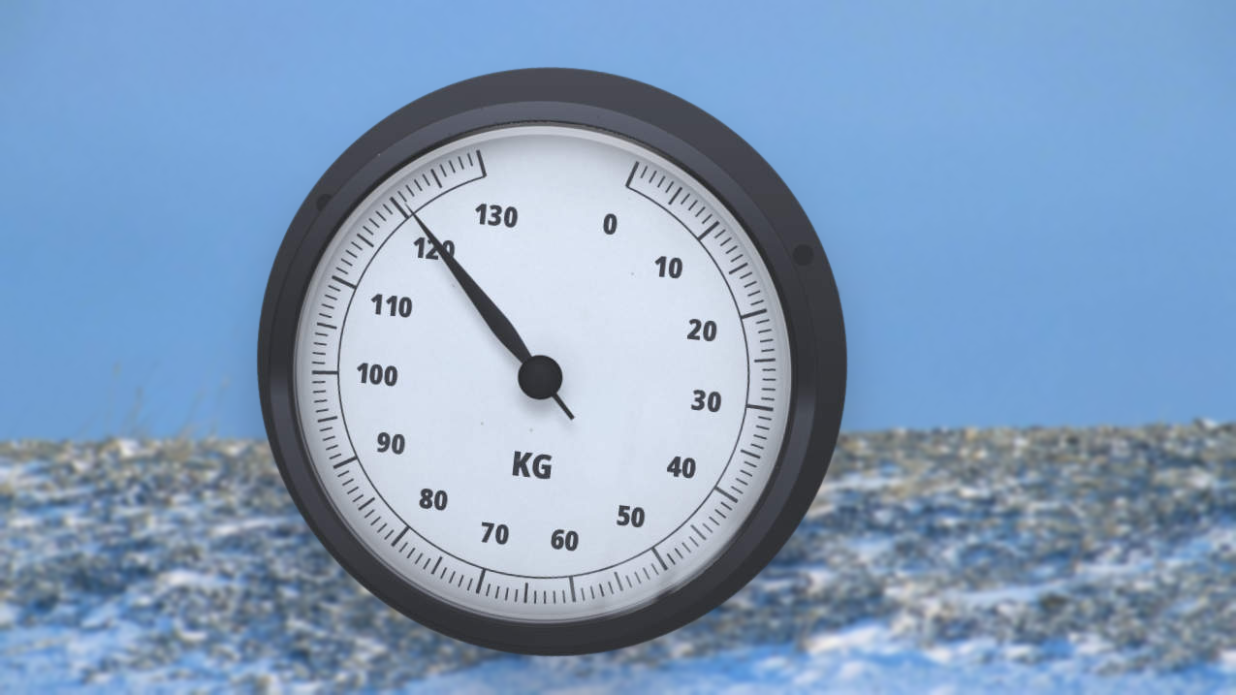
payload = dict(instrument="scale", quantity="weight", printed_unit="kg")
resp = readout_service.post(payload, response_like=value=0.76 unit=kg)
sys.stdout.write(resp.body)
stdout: value=121 unit=kg
